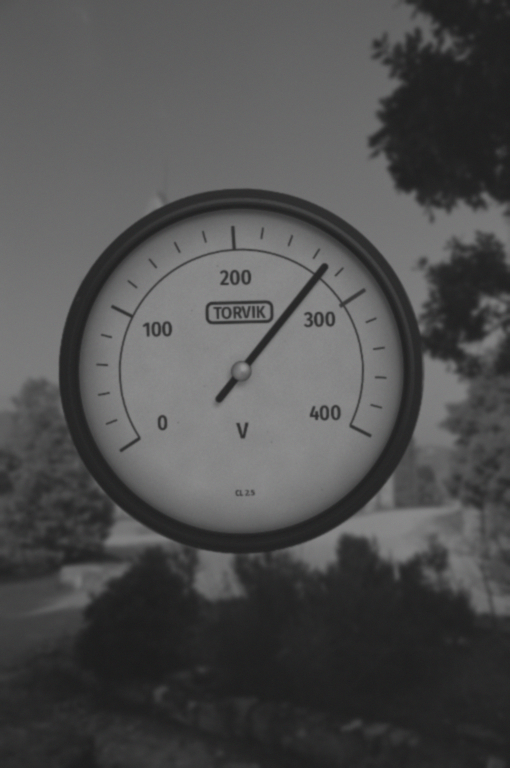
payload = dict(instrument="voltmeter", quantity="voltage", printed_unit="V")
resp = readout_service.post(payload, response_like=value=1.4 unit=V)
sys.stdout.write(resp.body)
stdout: value=270 unit=V
